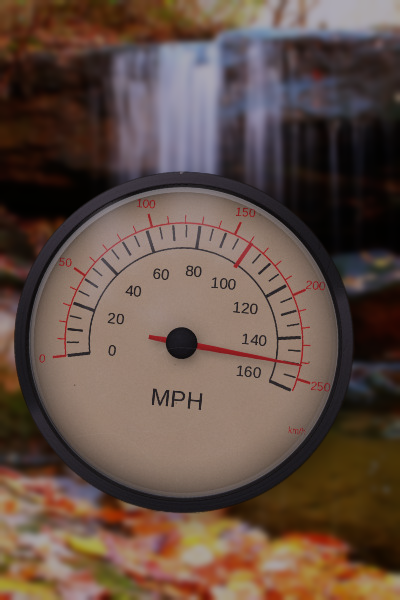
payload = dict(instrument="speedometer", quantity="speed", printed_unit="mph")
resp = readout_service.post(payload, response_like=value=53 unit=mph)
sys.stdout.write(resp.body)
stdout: value=150 unit=mph
